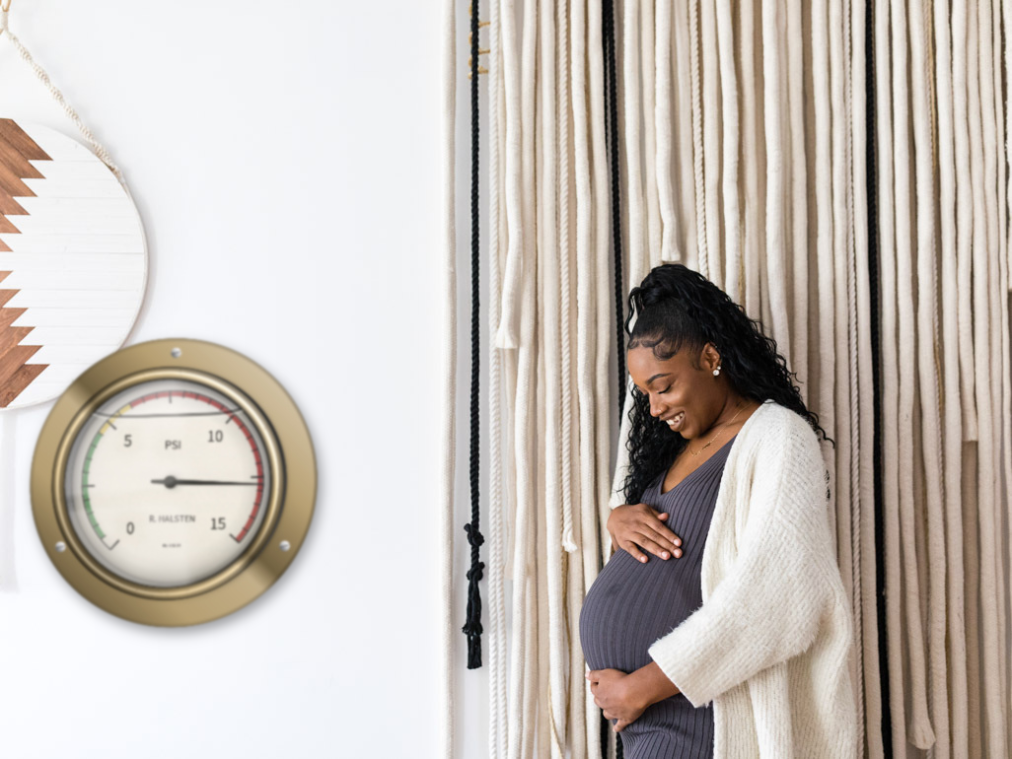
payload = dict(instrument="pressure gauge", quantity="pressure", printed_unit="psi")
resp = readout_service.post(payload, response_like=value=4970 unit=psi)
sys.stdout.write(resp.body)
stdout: value=12.75 unit=psi
